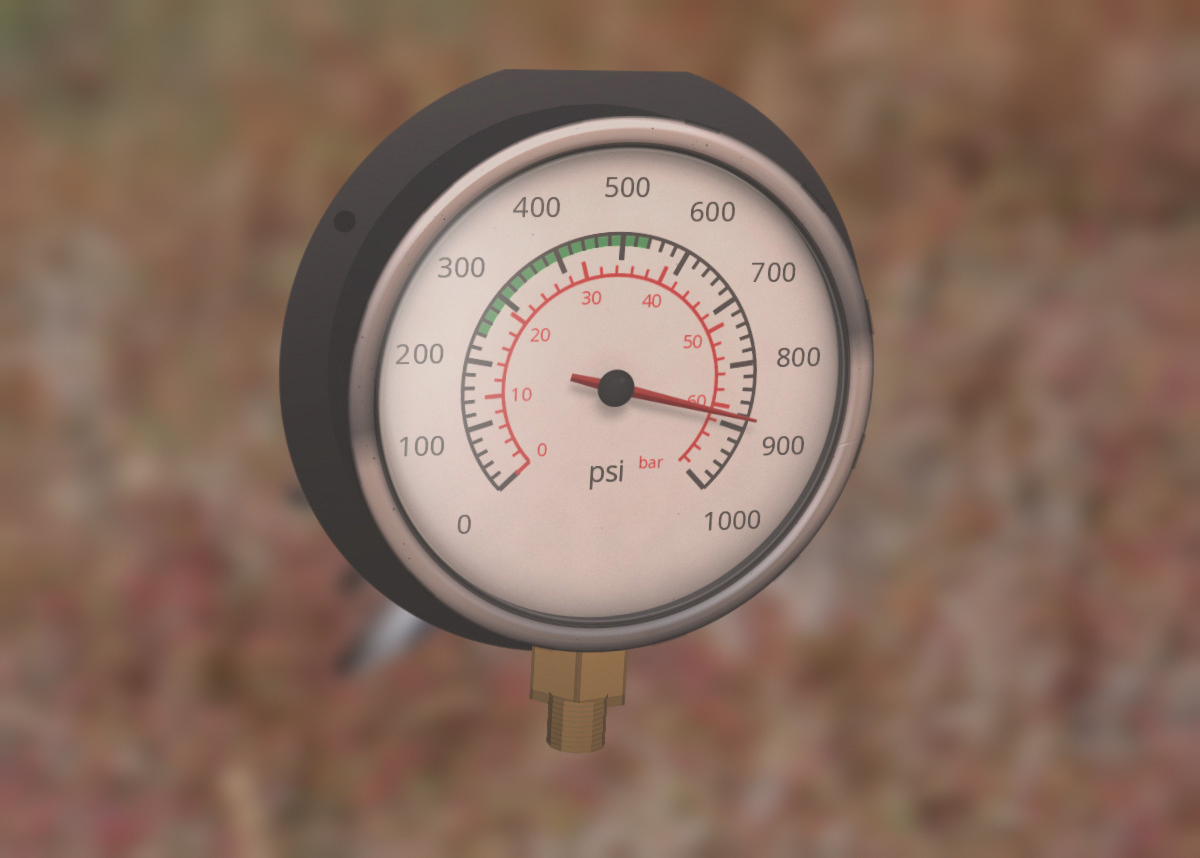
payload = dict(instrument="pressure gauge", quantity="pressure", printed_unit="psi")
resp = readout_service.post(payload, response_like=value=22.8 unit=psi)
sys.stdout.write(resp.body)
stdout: value=880 unit=psi
